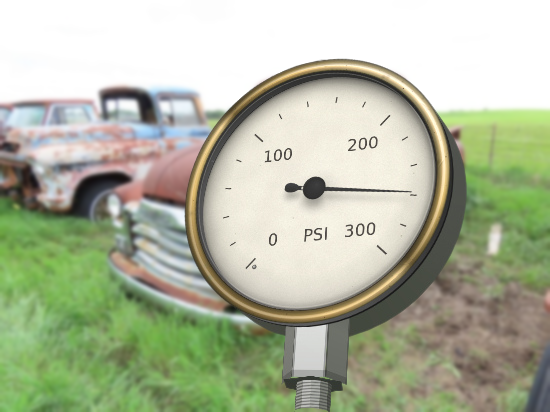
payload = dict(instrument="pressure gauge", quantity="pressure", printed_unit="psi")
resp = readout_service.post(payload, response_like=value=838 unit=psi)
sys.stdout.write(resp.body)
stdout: value=260 unit=psi
